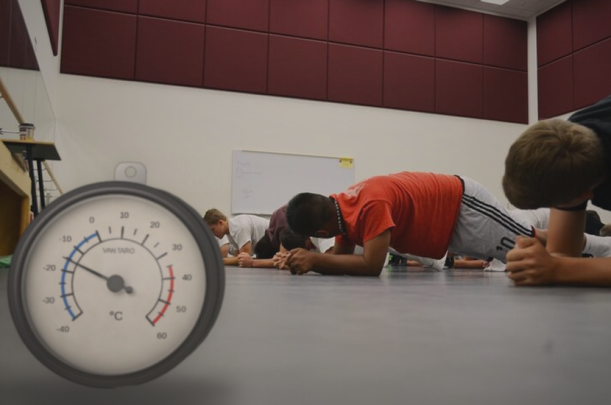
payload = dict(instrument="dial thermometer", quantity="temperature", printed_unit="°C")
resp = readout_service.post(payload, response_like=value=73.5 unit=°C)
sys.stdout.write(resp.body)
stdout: value=-15 unit=°C
